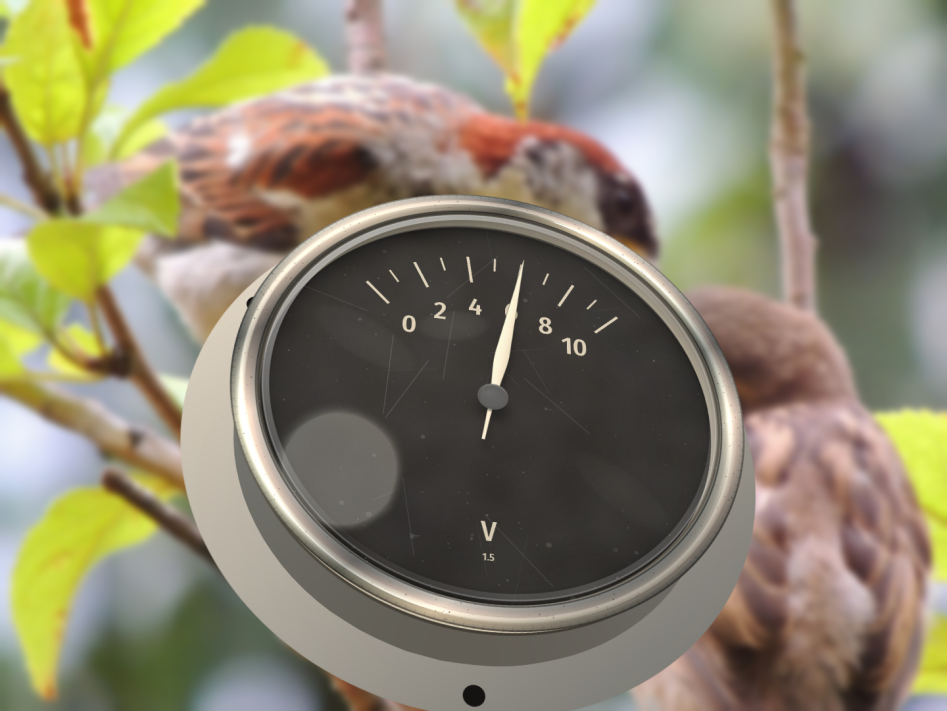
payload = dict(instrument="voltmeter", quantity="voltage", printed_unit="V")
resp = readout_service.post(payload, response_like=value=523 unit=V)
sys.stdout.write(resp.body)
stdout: value=6 unit=V
